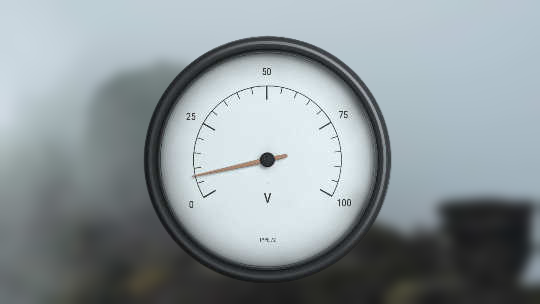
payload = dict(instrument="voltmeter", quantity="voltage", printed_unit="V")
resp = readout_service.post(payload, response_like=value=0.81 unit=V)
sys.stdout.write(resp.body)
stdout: value=7.5 unit=V
